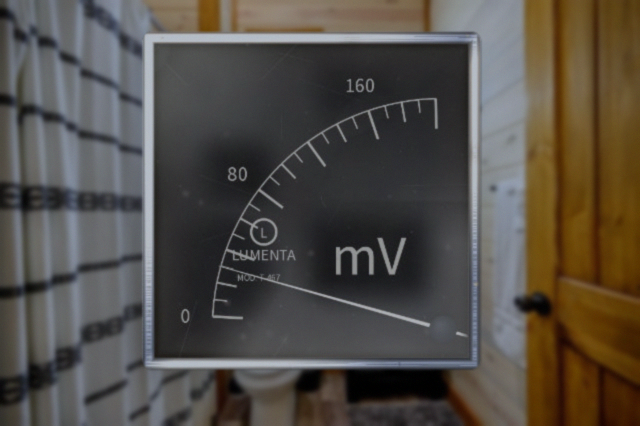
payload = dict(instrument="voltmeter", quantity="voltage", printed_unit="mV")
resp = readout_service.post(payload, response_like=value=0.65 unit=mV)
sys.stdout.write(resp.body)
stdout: value=30 unit=mV
